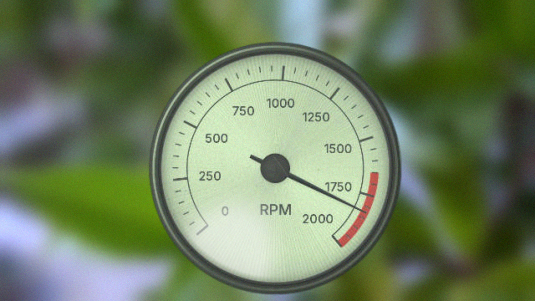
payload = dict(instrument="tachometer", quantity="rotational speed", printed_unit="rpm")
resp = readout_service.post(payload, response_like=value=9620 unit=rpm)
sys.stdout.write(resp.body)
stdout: value=1825 unit=rpm
